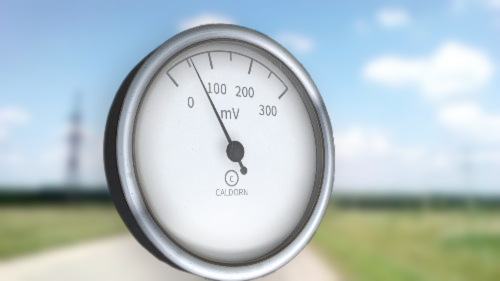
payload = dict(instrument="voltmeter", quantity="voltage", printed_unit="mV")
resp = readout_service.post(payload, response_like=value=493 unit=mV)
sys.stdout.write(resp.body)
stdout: value=50 unit=mV
